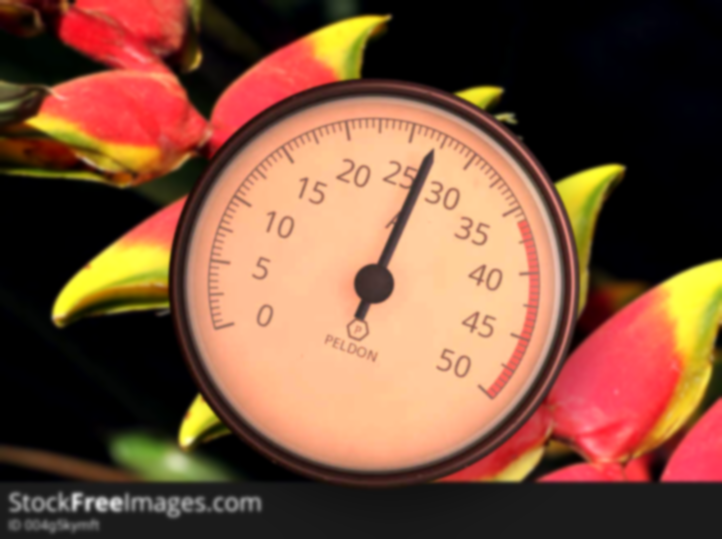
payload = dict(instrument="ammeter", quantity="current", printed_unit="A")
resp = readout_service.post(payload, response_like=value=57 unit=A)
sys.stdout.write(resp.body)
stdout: value=27 unit=A
